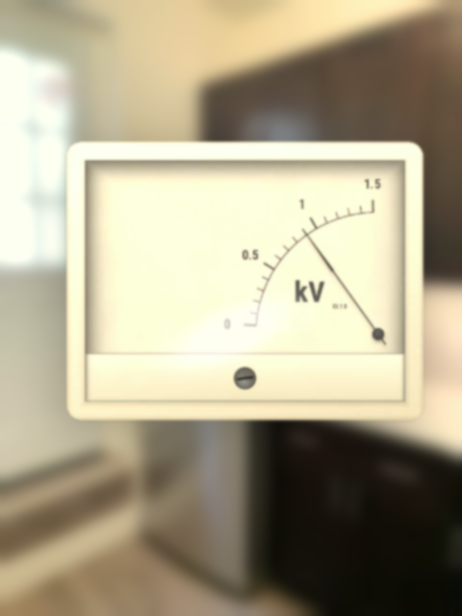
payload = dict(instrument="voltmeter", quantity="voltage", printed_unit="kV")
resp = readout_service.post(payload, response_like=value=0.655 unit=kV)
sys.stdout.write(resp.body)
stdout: value=0.9 unit=kV
